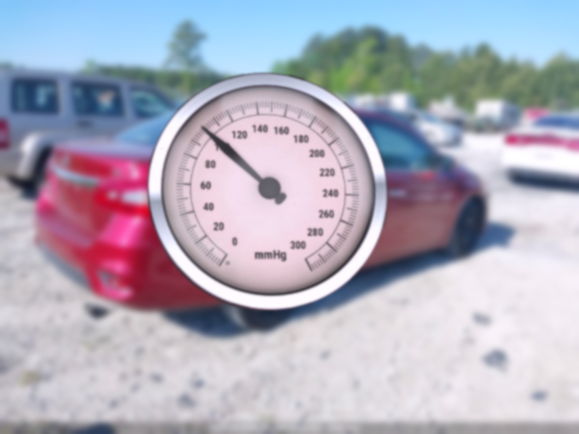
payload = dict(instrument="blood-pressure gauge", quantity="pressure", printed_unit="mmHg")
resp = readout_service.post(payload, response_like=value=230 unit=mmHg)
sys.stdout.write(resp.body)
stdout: value=100 unit=mmHg
